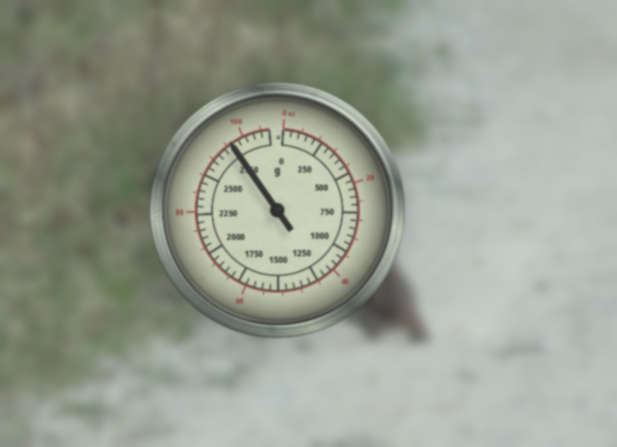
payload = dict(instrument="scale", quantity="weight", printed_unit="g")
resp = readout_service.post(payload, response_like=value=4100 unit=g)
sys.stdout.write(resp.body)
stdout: value=2750 unit=g
